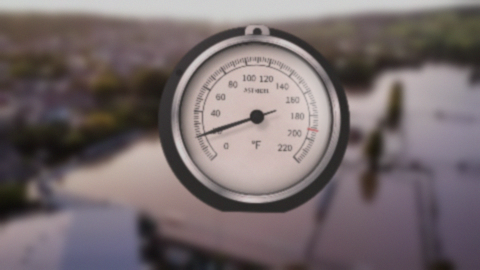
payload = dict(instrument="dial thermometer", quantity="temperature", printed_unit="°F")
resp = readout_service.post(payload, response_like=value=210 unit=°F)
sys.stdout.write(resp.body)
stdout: value=20 unit=°F
